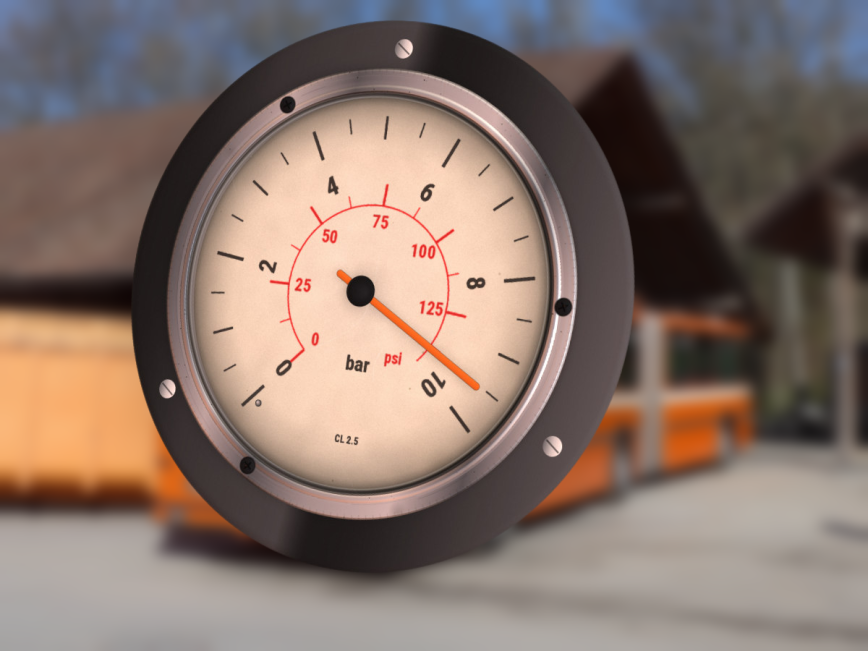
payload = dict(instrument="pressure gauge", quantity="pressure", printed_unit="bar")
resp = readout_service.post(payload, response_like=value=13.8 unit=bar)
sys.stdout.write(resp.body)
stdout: value=9.5 unit=bar
